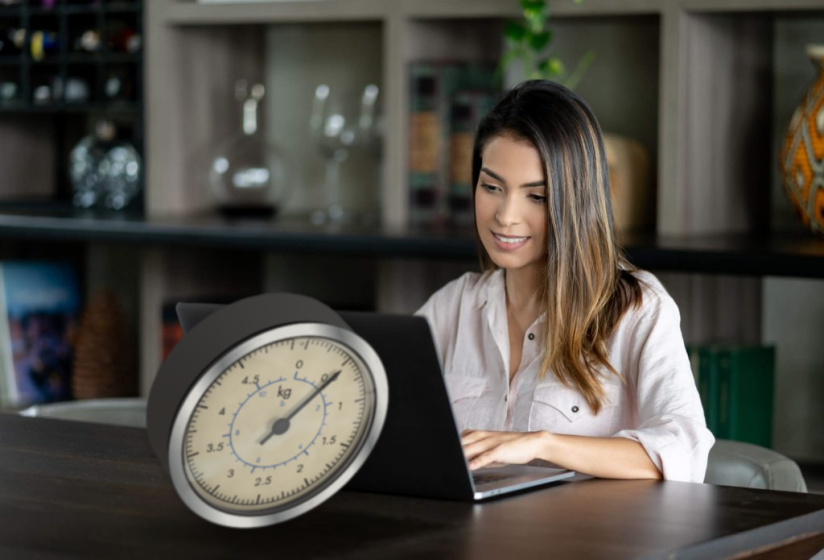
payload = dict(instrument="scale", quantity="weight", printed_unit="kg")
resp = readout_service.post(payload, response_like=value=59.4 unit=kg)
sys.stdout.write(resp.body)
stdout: value=0.5 unit=kg
